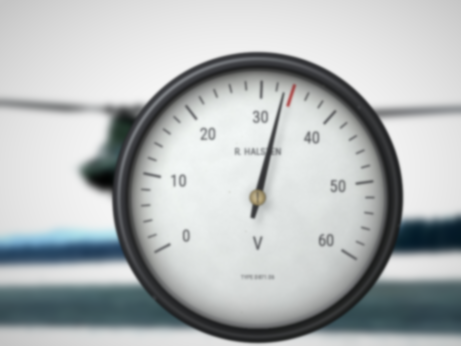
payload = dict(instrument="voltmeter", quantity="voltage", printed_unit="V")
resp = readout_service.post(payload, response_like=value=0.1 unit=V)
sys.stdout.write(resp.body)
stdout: value=33 unit=V
